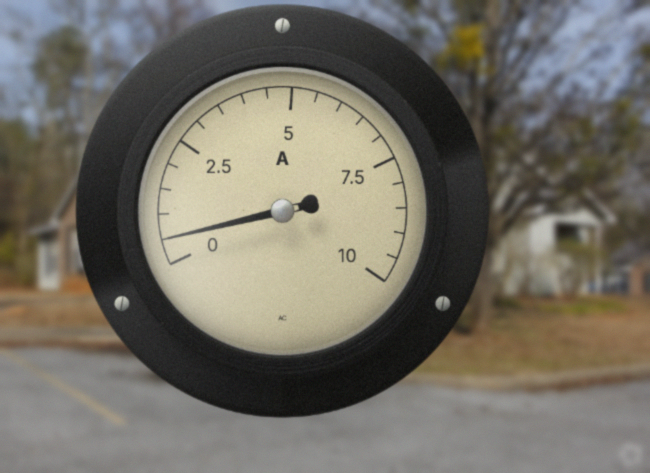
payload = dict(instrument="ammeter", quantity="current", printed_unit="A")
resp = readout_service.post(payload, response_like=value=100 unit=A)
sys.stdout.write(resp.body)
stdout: value=0.5 unit=A
